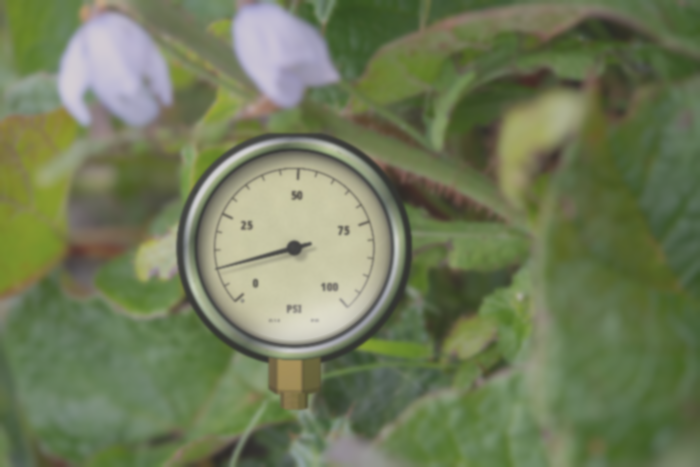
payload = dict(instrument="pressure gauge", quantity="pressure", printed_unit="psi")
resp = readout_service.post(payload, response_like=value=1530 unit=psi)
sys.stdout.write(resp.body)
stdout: value=10 unit=psi
